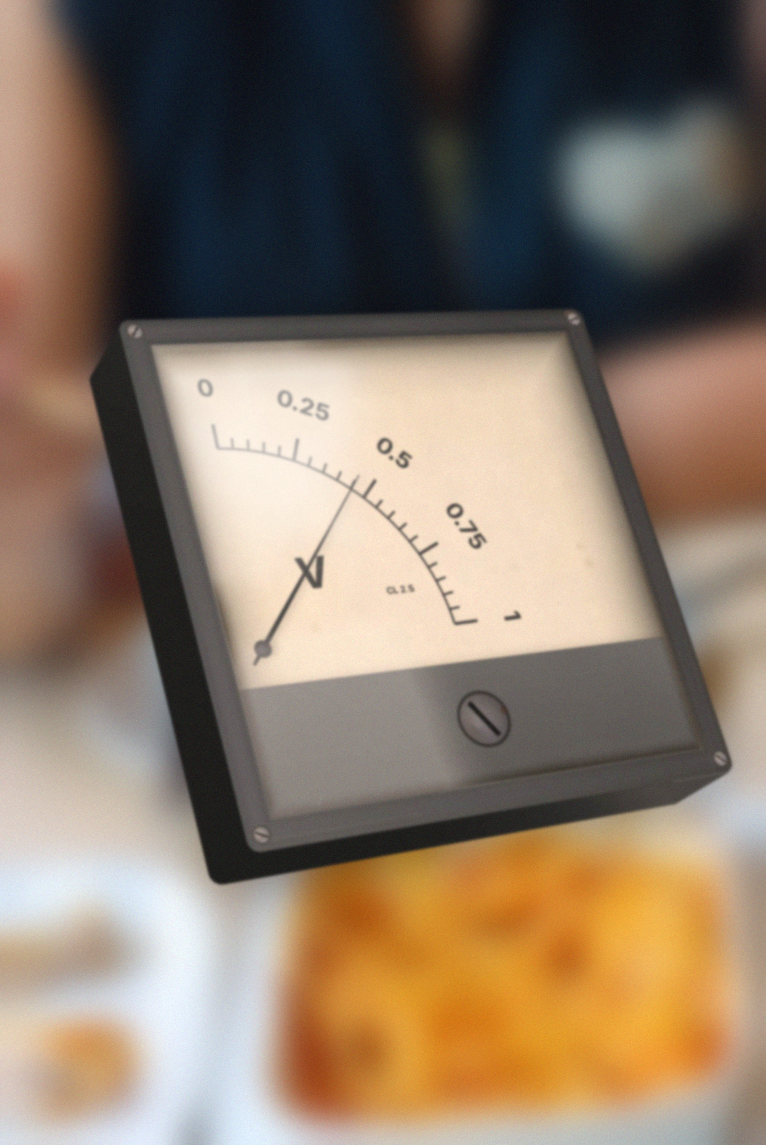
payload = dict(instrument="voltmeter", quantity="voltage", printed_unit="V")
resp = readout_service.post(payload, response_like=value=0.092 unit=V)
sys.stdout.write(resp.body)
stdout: value=0.45 unit=V
